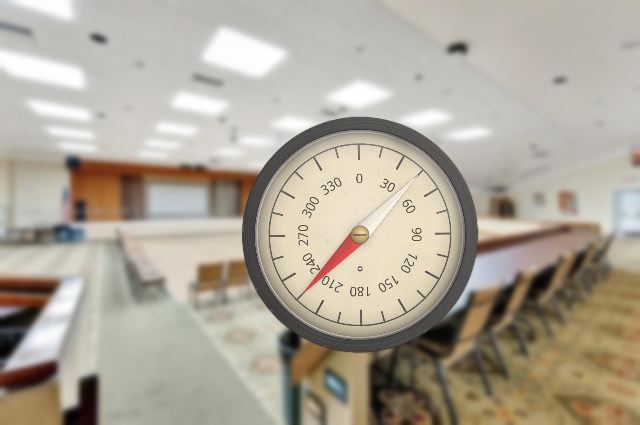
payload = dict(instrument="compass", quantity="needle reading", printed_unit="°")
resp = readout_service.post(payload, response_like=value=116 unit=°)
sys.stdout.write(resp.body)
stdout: value=225 unit=°
